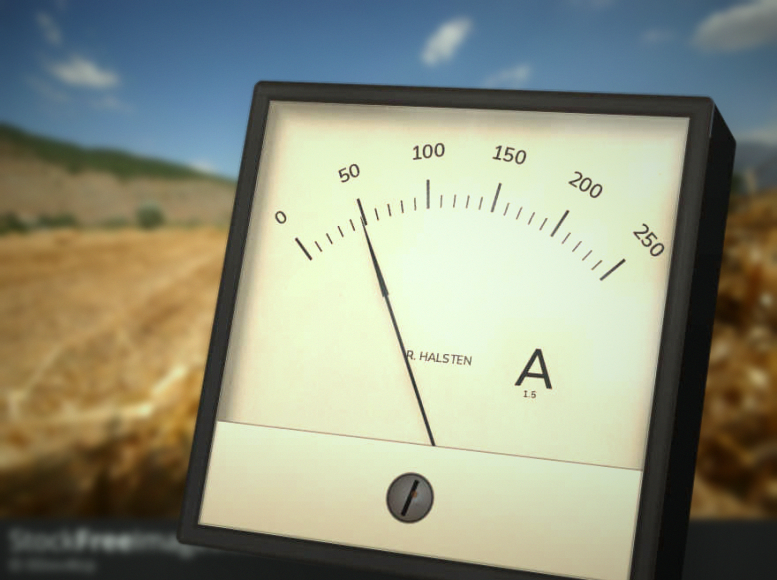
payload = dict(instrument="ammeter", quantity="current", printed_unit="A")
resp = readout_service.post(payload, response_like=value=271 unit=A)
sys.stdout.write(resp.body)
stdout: value=50 unit=A
